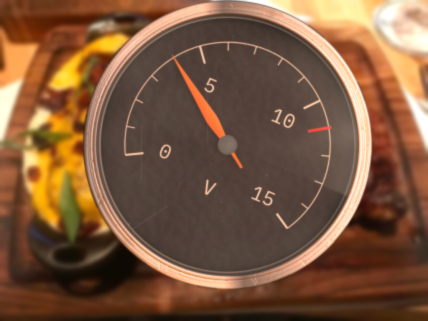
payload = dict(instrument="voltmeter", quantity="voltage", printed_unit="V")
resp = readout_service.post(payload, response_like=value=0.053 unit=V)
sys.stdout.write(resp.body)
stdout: value=4 unit=V
